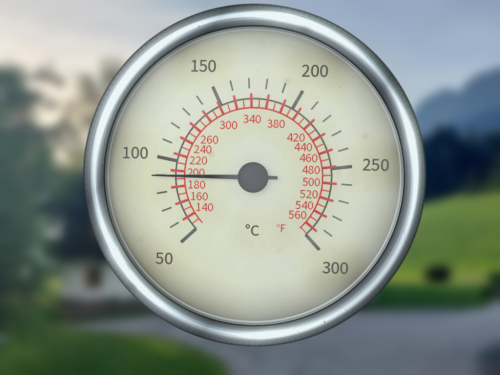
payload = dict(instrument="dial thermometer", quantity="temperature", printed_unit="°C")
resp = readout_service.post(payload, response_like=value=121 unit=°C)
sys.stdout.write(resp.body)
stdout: value=90 unit=°C
